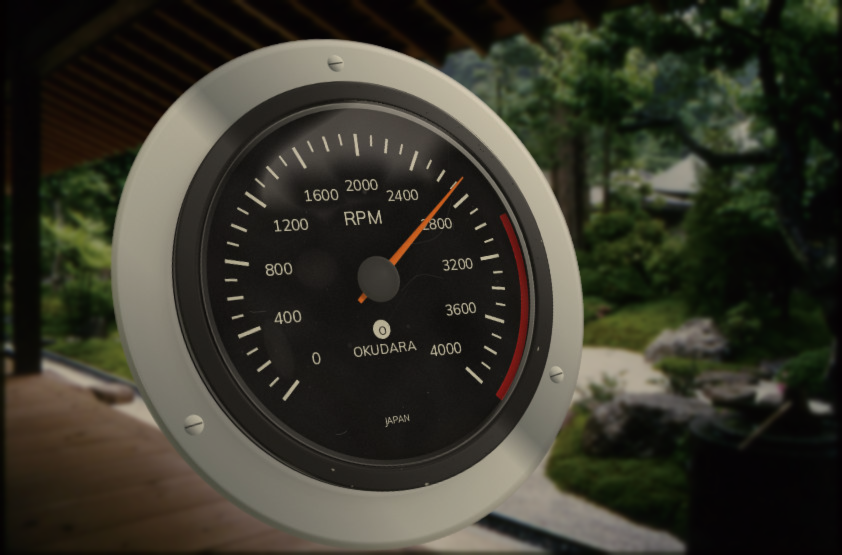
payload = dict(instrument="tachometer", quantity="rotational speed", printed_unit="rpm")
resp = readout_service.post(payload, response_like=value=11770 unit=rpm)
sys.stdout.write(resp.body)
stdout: value=2700 unit=rpm
